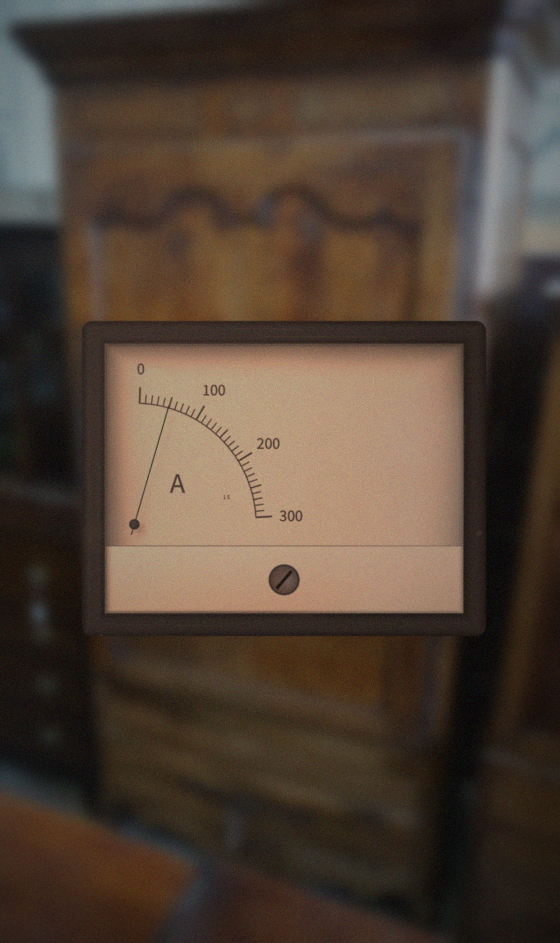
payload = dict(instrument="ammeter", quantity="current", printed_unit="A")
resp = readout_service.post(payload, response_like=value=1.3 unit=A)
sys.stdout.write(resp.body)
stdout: value=50 unit=A
